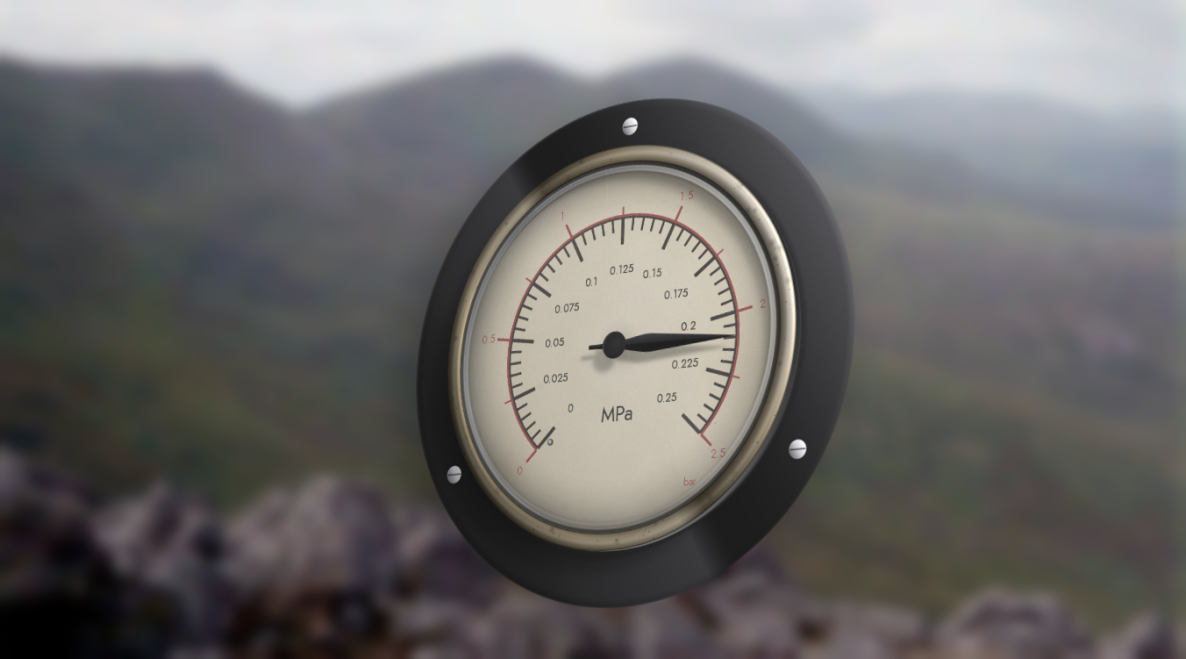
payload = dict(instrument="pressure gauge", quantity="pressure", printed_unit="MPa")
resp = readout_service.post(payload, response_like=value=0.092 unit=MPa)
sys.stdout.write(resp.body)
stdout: value=0.21 unit=MPa
